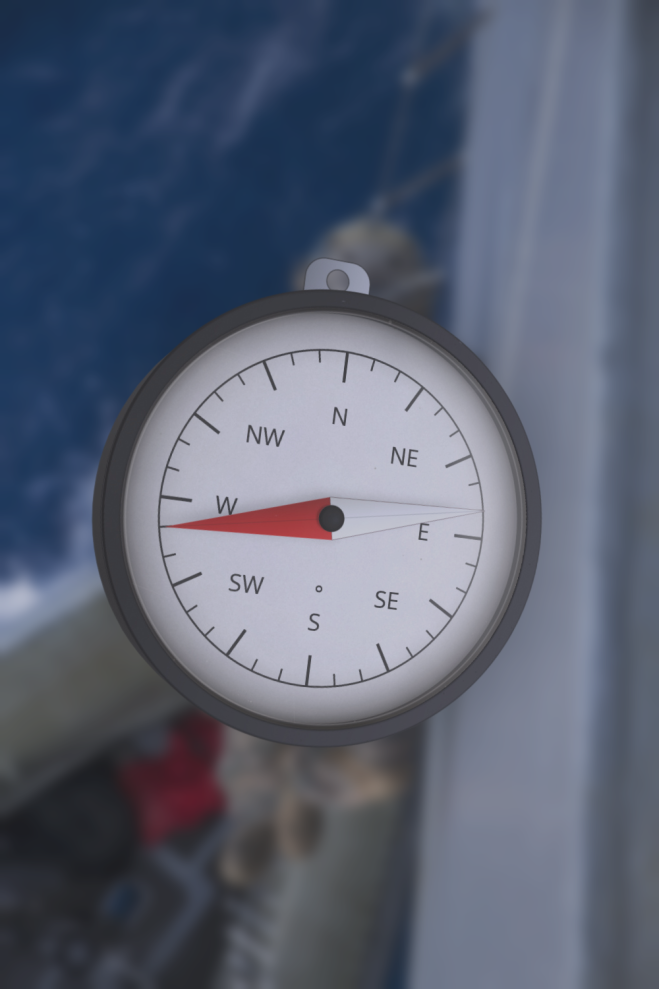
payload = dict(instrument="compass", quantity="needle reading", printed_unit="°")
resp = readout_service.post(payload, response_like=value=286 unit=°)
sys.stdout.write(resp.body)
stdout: value=260 unit=°
